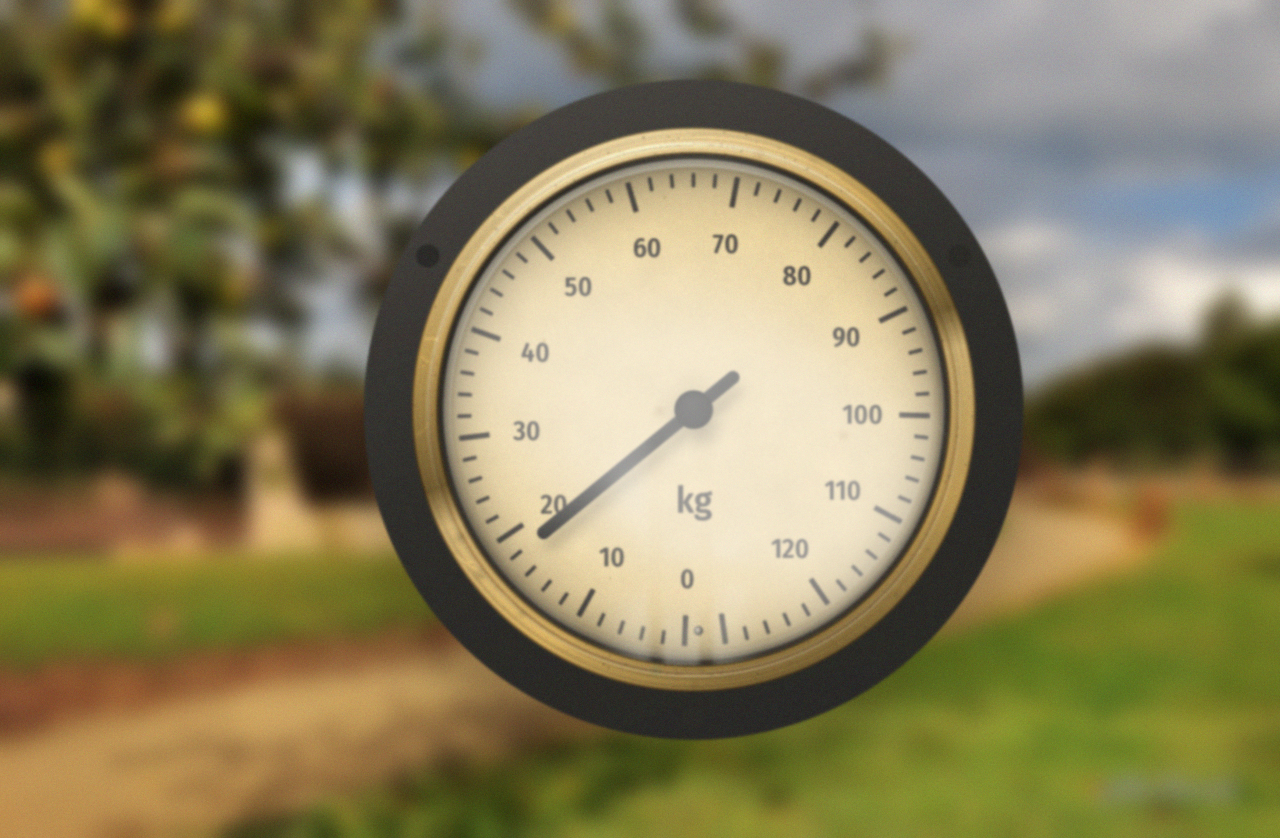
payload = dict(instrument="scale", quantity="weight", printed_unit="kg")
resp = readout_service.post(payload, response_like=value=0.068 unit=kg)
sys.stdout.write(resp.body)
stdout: value=18 unit=kg
